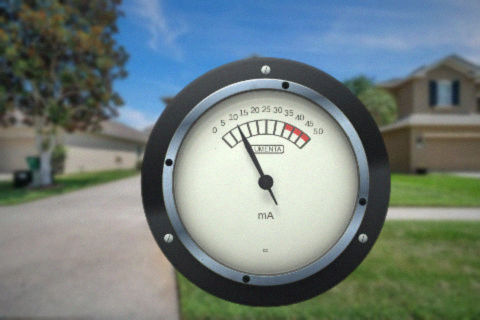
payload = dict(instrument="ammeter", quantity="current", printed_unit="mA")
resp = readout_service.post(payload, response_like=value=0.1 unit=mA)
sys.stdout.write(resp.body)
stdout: value=10 unit=mA
